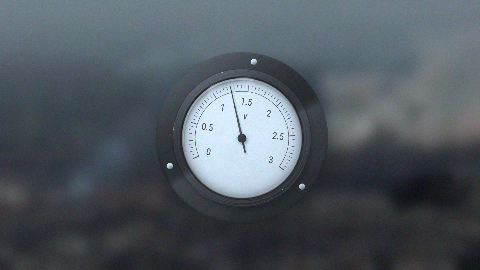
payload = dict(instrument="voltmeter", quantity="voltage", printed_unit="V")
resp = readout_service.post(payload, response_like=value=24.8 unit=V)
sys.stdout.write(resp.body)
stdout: value=1.25 unit=V
